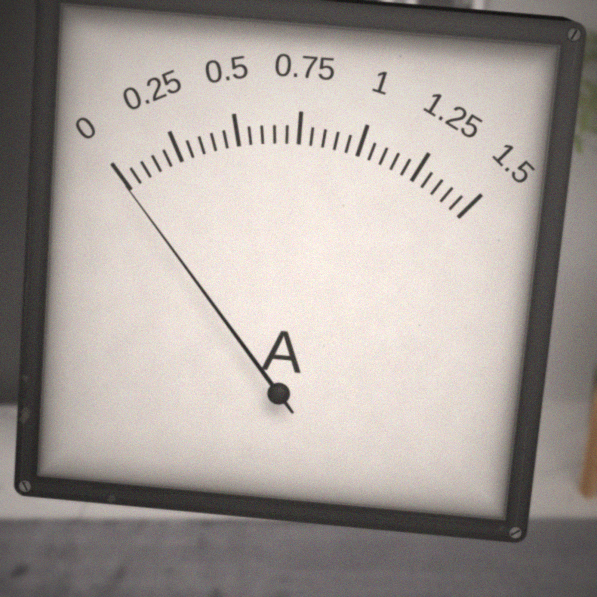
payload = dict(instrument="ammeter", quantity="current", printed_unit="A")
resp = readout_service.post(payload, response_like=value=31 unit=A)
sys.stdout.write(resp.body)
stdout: value=0 unit=A
